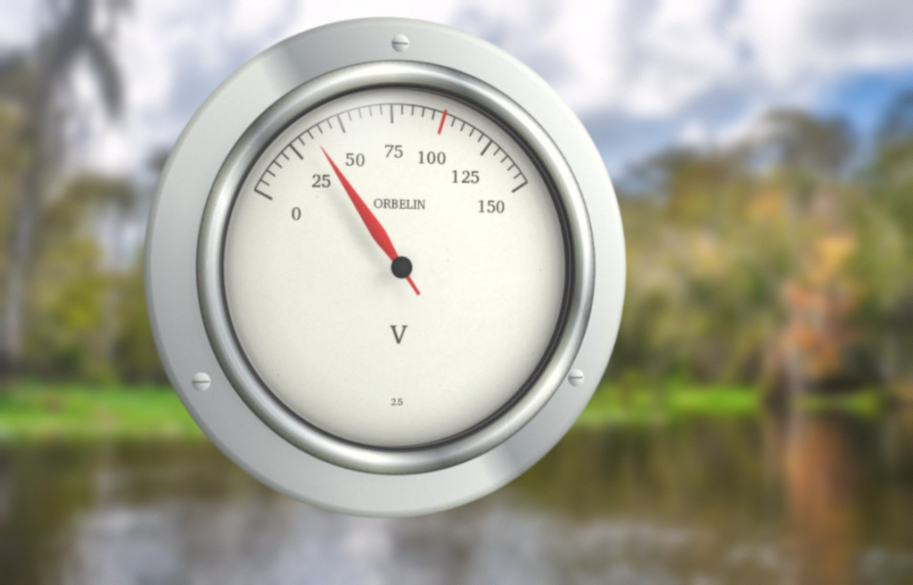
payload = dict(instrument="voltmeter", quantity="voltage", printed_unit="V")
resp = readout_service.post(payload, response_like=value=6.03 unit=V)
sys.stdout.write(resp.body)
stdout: value=35 unit=V
